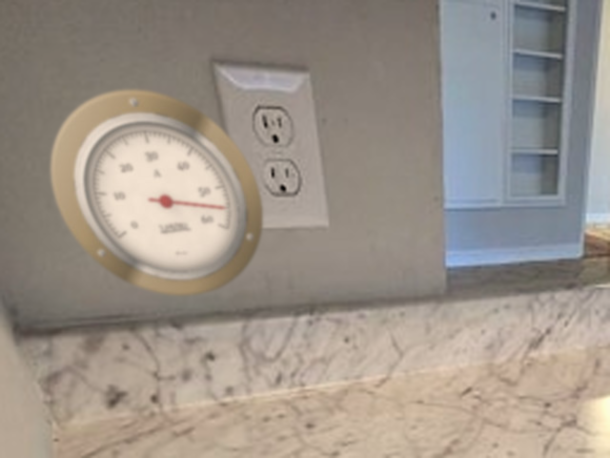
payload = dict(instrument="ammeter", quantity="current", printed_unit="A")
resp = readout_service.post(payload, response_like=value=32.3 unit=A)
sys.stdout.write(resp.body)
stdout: value=55 unit=A
